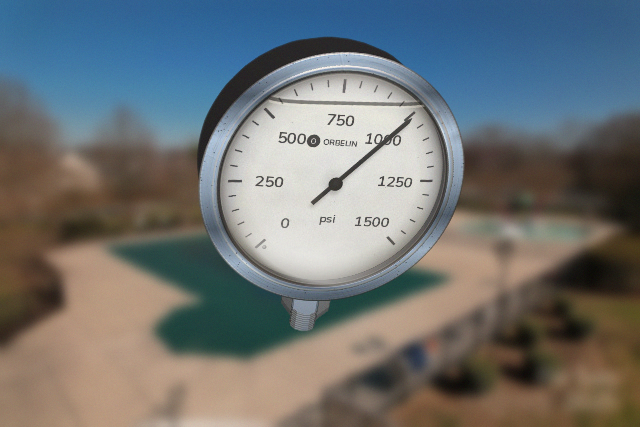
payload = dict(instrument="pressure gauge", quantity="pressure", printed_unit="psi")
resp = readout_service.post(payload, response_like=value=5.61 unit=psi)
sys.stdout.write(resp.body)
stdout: value=1000 unit=psi
